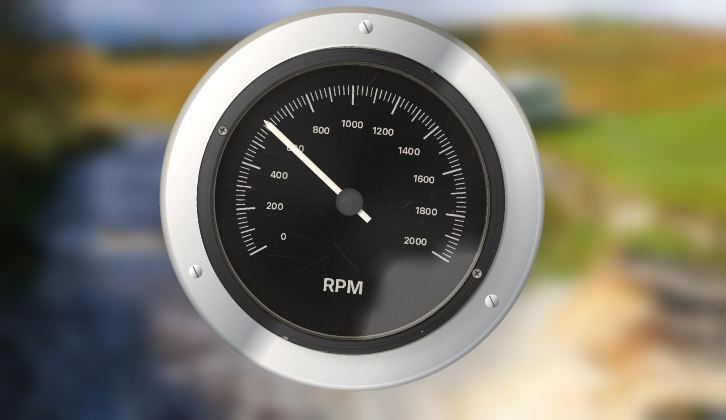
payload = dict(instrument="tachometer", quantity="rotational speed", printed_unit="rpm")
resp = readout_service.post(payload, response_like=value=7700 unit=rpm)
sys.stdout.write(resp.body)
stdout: value=600 unit=rpm
